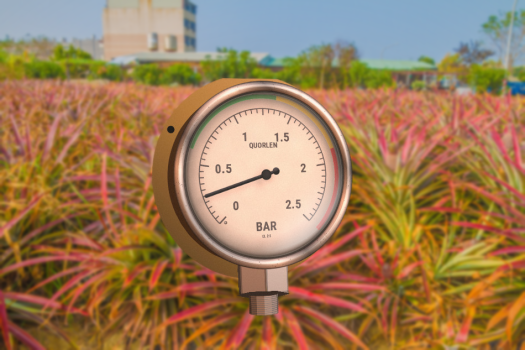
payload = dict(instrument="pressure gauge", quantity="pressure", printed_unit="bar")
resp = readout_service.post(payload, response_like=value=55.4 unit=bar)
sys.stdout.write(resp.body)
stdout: value=0.25 unit=bar
